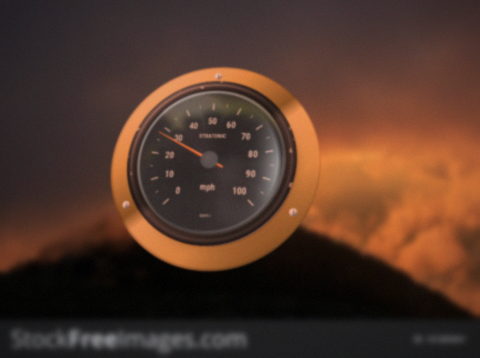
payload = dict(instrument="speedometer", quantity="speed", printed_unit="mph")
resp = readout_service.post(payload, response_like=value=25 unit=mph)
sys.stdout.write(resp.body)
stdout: value=27.5 unit=mph
